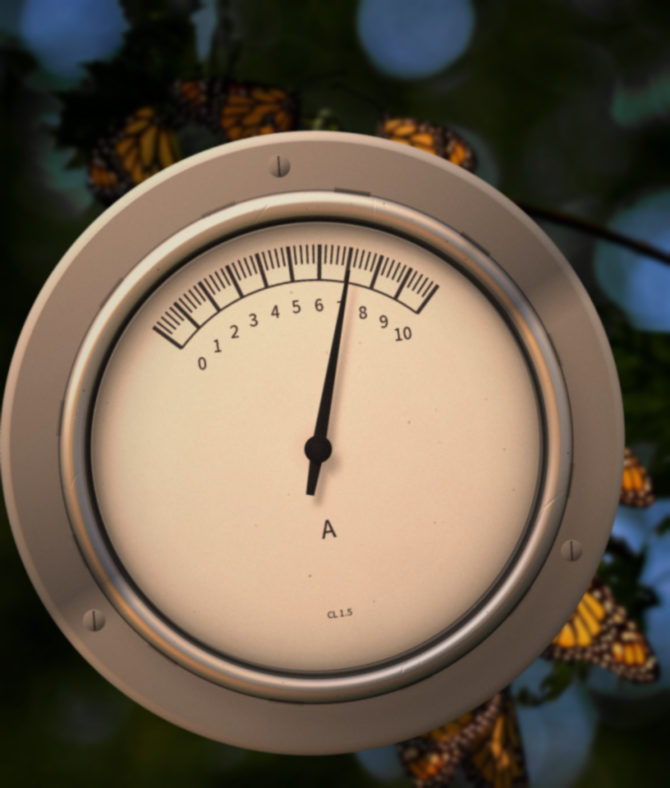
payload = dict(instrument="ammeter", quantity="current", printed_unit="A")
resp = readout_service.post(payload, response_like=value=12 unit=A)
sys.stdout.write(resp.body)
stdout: value=7 unit=A
